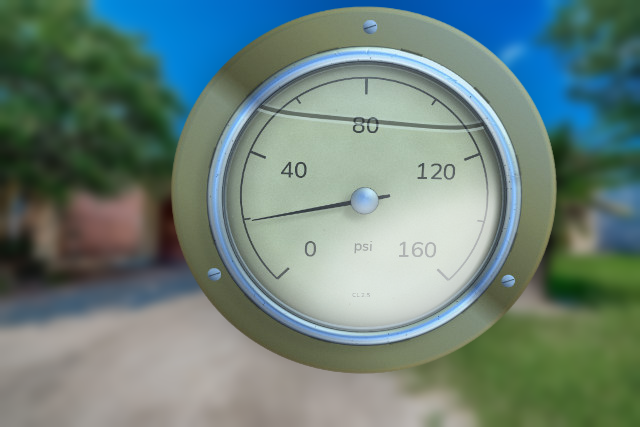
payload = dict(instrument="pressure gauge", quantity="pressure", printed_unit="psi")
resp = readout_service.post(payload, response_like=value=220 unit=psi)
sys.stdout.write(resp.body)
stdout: value=20 unit=psi
